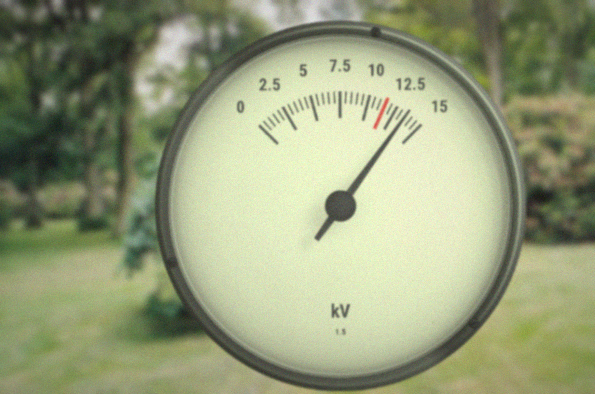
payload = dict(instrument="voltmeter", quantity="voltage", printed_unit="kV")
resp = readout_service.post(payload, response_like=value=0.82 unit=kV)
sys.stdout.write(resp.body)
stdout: value=13.5 unit=kV
